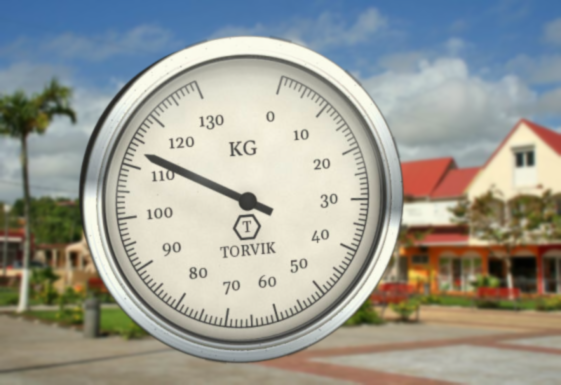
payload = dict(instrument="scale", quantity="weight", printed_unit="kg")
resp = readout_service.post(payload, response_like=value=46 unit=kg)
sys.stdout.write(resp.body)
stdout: value=113 unit=kg
